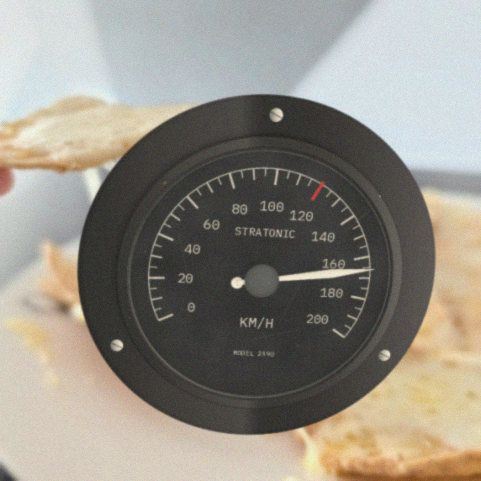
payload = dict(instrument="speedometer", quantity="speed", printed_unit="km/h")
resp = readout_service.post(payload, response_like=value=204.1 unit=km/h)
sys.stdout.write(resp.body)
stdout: value=165 unit=km/h
